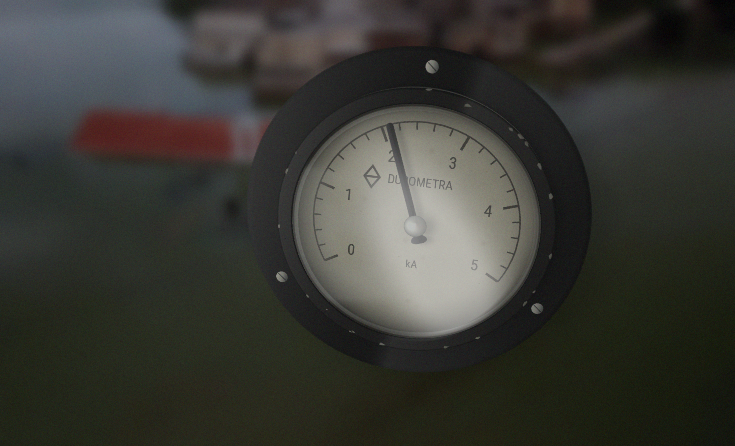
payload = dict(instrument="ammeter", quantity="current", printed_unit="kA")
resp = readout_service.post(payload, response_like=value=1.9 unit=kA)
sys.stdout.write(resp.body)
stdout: value=2.1 unit=kA
